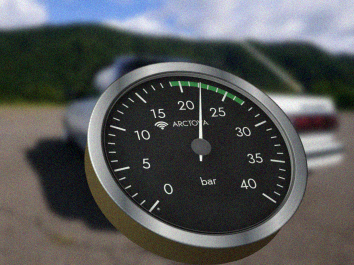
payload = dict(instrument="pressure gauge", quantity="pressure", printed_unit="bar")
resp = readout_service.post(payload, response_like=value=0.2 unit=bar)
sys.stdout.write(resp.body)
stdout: value=22 unit=bar
